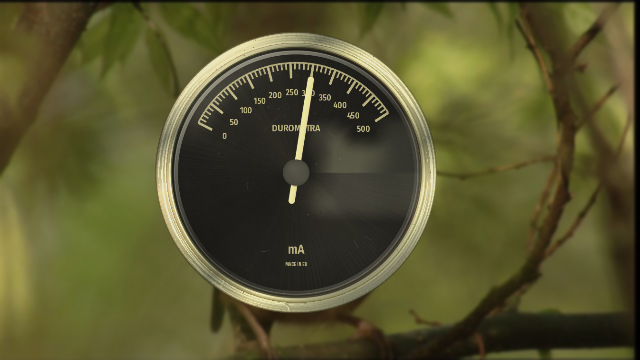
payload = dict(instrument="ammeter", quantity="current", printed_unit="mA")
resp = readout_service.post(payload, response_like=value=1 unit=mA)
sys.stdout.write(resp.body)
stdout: value=300 unit=mA
